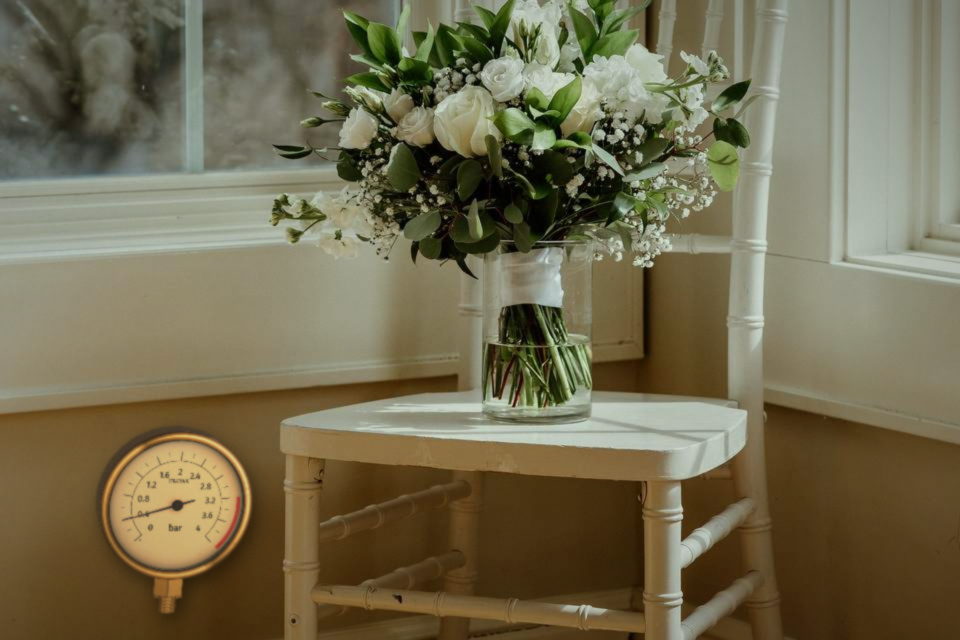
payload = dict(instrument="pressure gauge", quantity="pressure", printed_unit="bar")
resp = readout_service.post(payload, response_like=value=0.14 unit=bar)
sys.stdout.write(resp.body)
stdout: value=0.4 unit=bar
